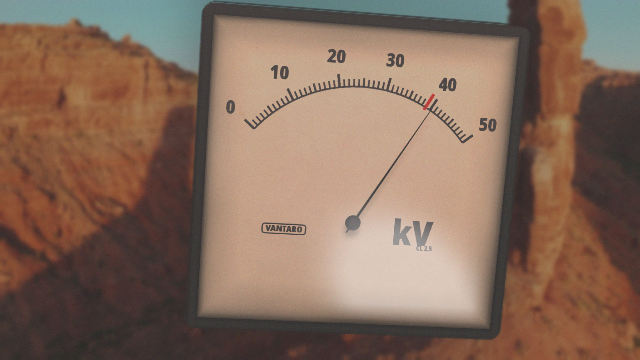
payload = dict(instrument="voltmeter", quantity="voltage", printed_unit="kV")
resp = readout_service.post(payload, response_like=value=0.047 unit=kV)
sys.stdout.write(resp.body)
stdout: value=40 unit=kV
